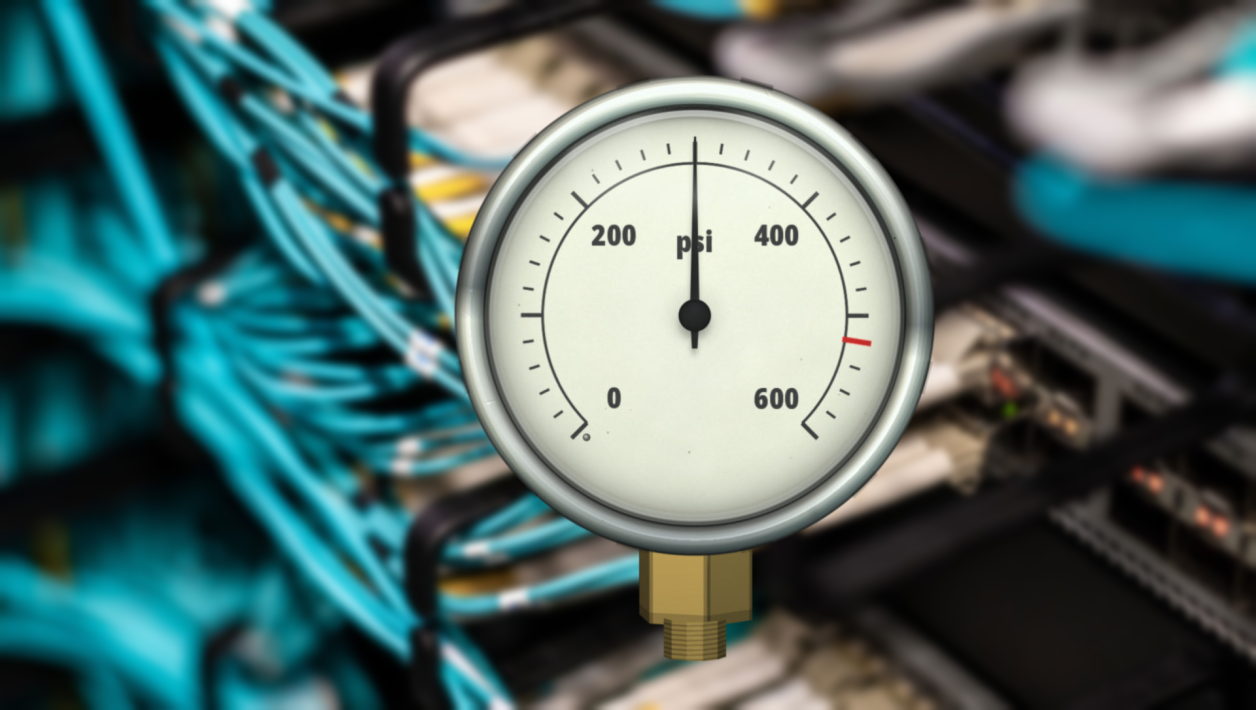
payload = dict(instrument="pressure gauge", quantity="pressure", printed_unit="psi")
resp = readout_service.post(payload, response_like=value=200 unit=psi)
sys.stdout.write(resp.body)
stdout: value=300 unit=psi
